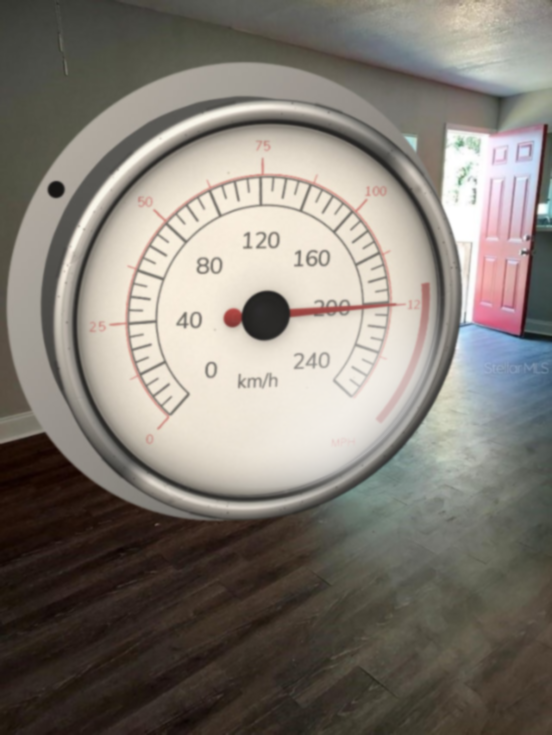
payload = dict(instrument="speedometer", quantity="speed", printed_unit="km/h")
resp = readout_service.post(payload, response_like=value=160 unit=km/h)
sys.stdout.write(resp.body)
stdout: value=200 unit=km/h
